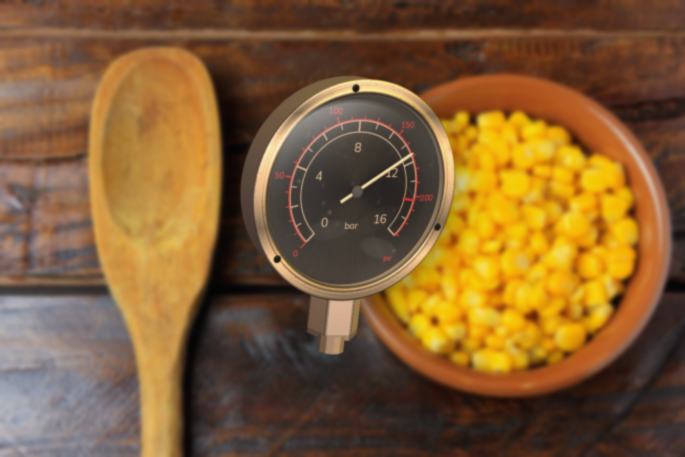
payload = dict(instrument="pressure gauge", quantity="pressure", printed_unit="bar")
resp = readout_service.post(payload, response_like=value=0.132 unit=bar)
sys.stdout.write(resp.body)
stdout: value=11.5 unit=bar
